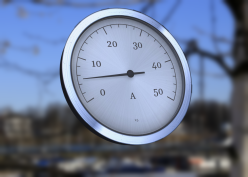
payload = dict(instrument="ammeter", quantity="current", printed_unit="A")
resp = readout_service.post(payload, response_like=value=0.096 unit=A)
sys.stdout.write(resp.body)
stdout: value=5 unit=A
